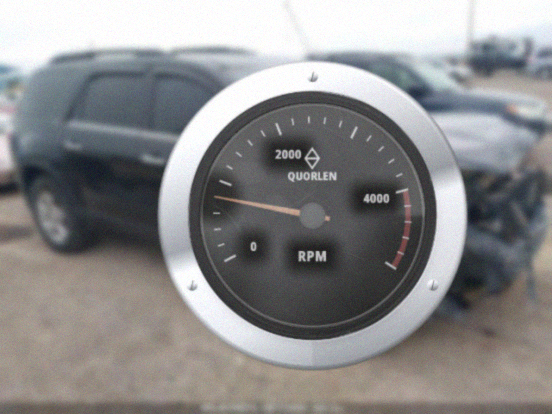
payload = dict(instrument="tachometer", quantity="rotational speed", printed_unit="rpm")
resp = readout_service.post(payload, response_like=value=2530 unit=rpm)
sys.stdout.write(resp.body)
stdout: value=800 unit=rpm
